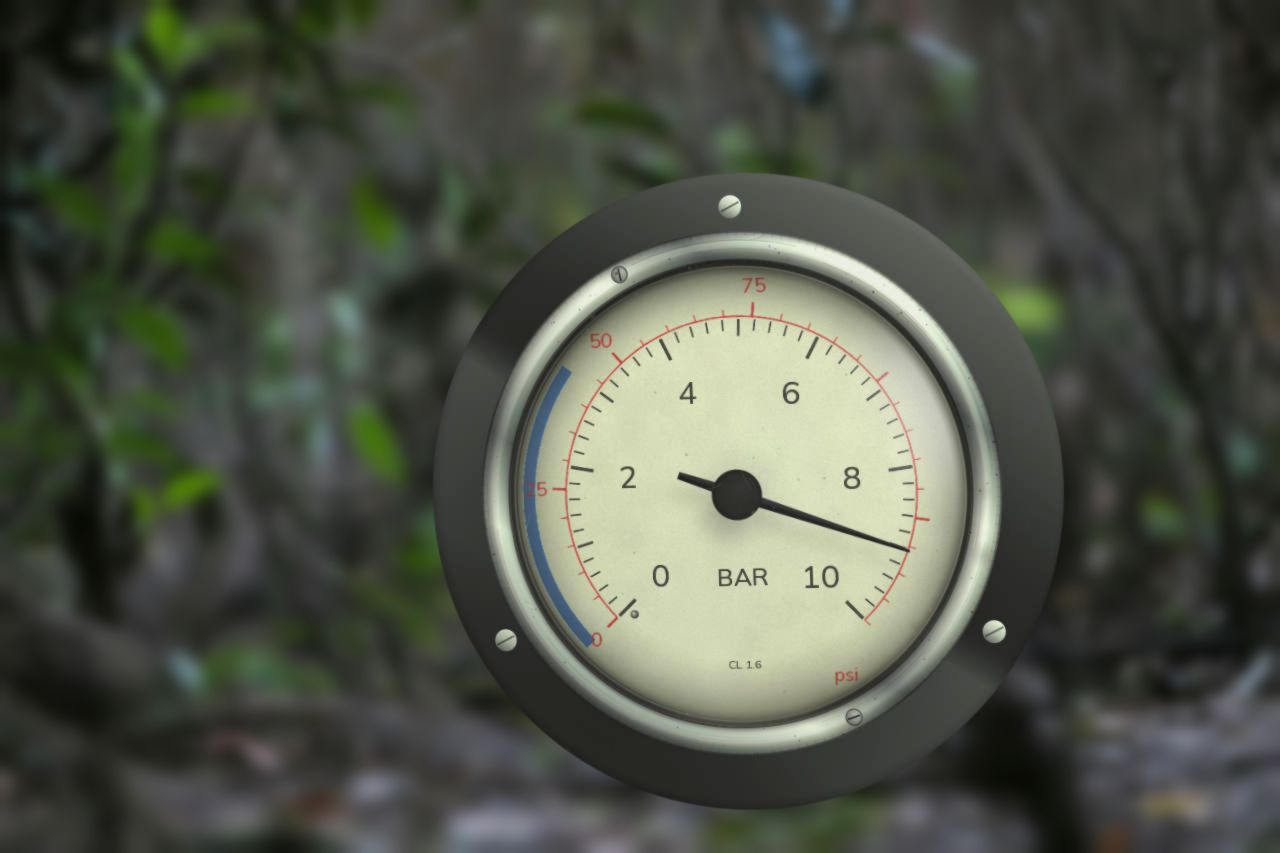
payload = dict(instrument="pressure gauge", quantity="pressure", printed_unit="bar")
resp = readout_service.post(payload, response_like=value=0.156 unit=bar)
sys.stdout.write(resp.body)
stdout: value=9 unit=bar
